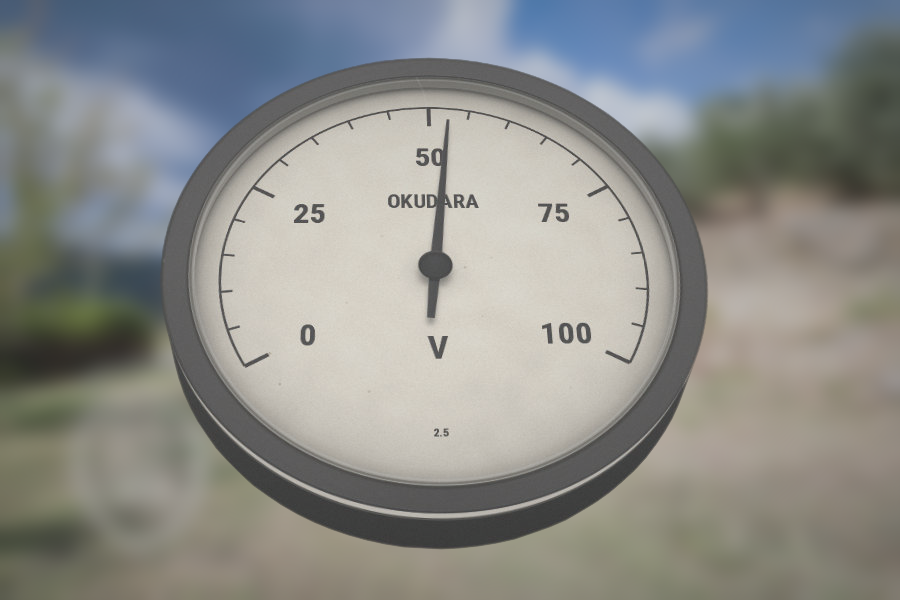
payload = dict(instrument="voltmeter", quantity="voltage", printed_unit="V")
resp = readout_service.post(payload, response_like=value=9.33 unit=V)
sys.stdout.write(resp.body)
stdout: value=52.5 unit=V
